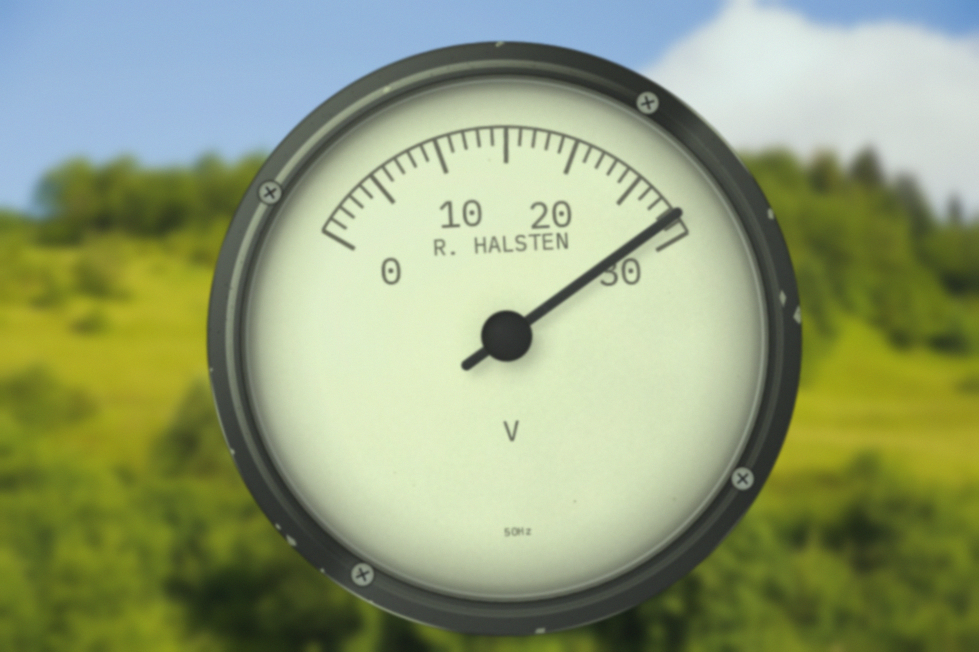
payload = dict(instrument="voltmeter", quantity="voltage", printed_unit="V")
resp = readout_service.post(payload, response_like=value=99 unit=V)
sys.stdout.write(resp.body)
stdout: value=28.5 unit=V
